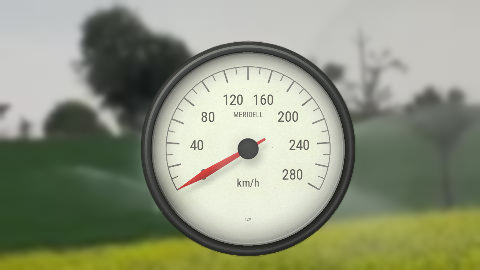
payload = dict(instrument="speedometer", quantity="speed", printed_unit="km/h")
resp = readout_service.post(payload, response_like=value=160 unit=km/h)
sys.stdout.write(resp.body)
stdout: value=0 unit=km/h
